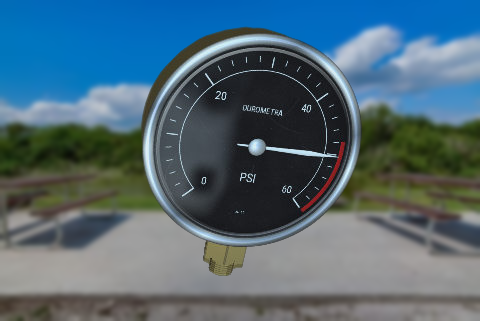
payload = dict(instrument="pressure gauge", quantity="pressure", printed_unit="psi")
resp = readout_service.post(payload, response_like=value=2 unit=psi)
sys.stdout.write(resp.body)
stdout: value=50 unit=psi
